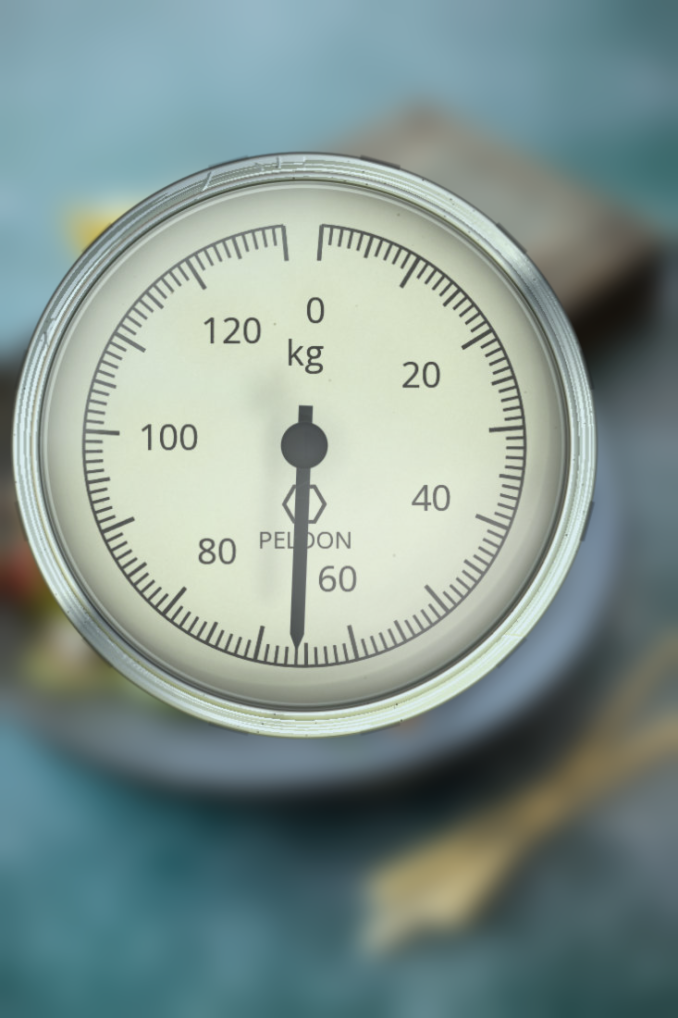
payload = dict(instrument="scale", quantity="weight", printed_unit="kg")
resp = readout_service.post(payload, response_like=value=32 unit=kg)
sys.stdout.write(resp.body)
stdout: value=66 unit=kg
